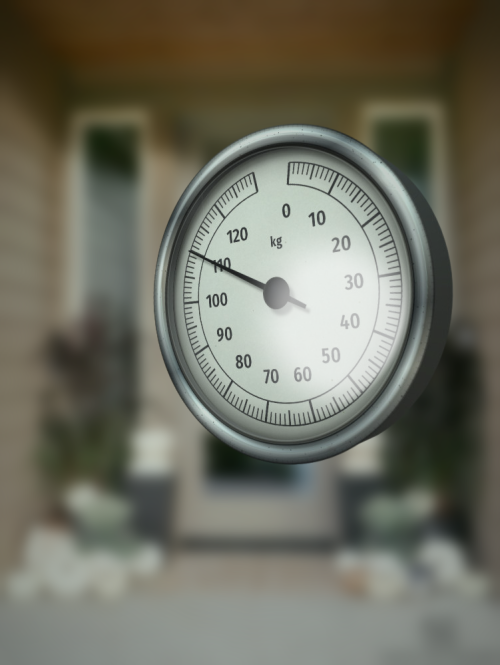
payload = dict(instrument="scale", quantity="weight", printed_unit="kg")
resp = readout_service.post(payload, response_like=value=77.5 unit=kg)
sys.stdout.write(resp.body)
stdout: value=110 unit=kg
